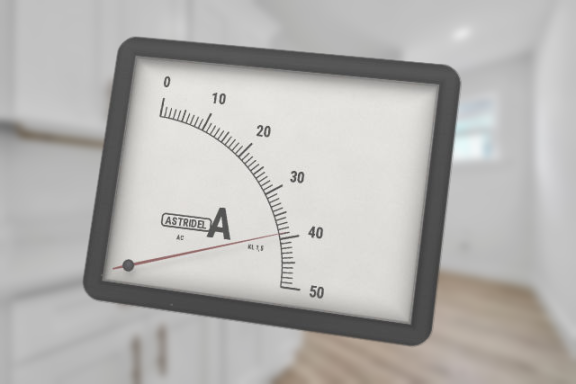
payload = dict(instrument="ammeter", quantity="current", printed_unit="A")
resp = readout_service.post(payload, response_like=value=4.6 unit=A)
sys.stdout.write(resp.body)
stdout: value=39 unit=A
